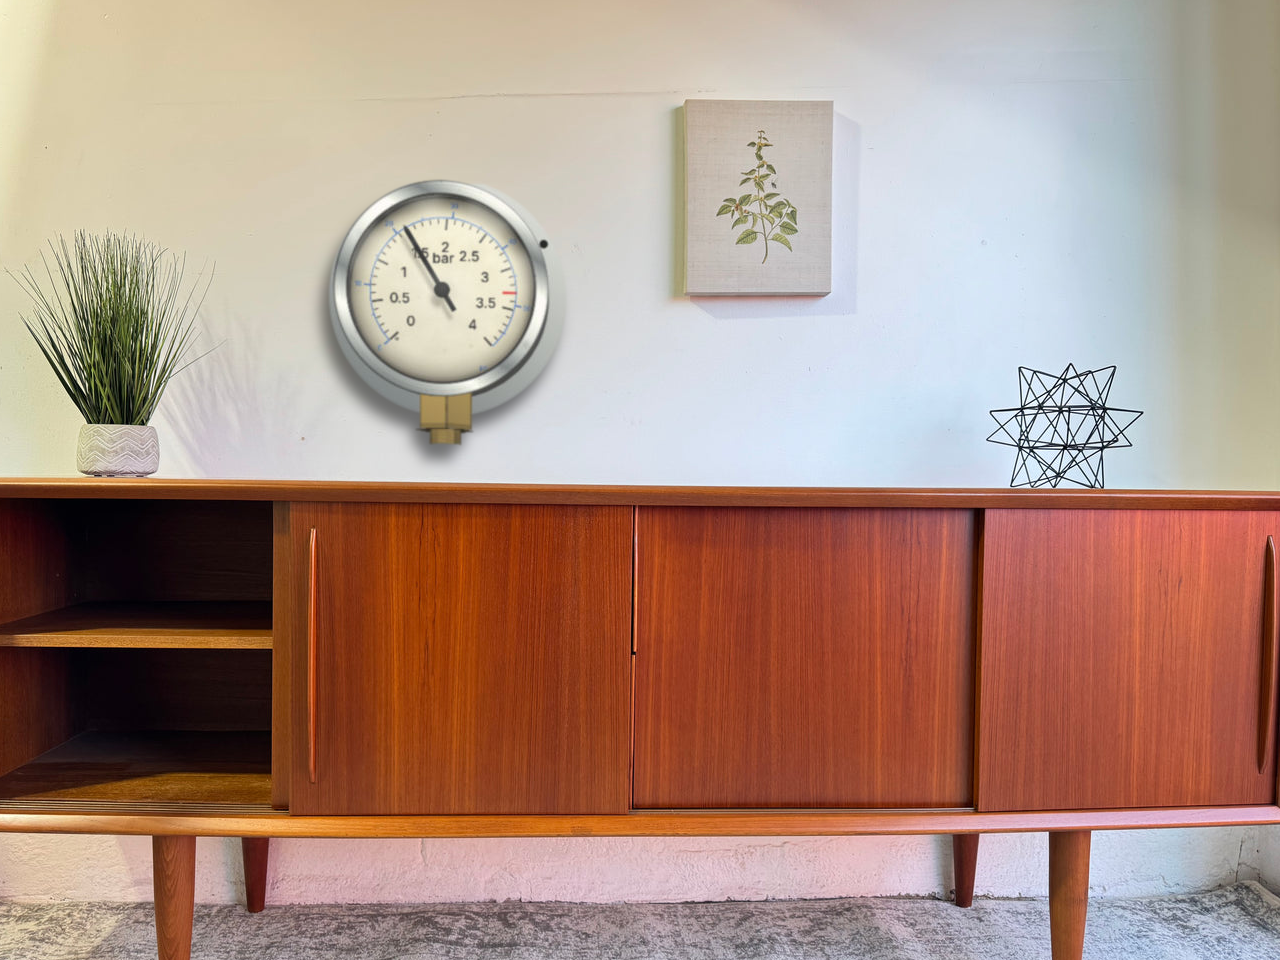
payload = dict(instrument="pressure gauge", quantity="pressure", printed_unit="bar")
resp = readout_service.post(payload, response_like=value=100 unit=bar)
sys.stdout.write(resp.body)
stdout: value=1.5 unit=bar
